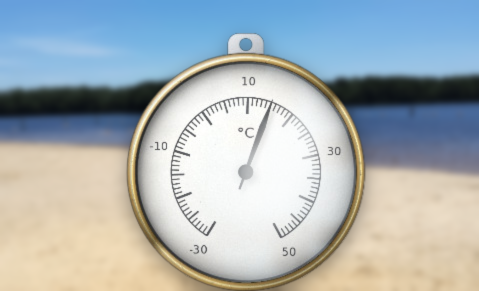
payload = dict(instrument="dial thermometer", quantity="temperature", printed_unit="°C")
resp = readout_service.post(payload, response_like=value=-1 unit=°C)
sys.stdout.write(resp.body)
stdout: value=15 unit=°C
